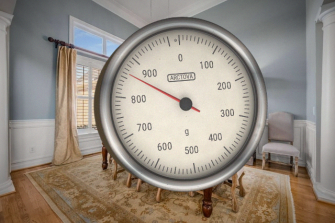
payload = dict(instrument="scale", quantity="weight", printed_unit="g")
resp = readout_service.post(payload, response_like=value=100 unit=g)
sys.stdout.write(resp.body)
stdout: value=860 unit=g
